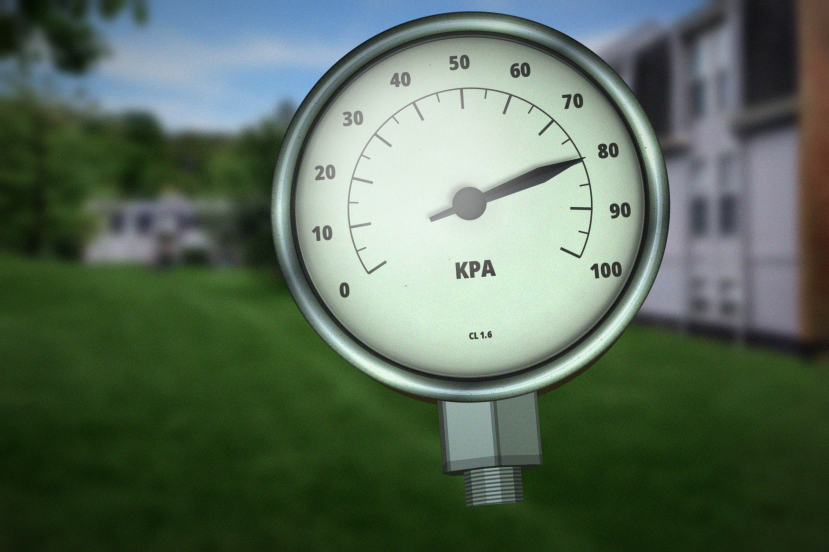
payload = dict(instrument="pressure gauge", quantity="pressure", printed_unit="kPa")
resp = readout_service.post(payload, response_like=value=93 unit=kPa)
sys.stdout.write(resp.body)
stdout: value=80 unit=kPa
